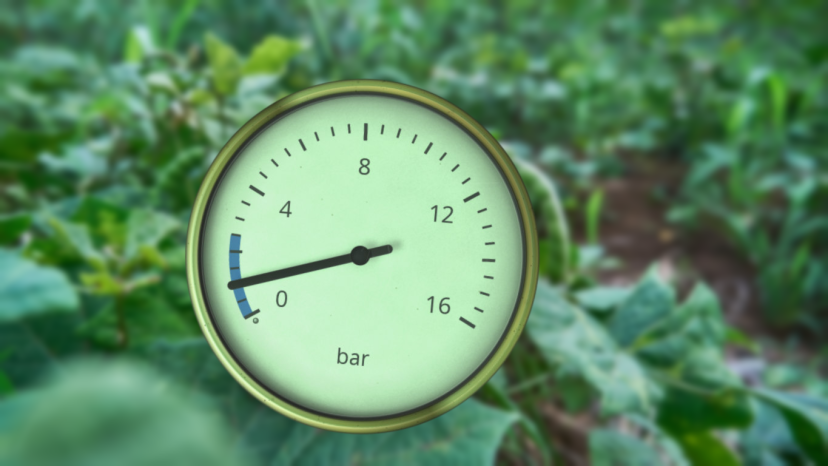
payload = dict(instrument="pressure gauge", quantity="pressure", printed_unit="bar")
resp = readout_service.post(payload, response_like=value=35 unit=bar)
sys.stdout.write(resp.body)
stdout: value=1 unit=bar
